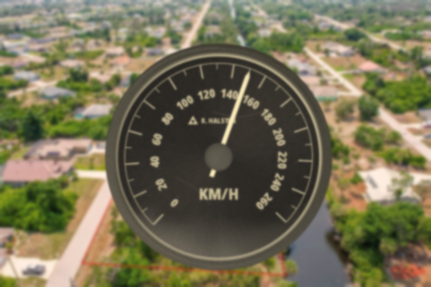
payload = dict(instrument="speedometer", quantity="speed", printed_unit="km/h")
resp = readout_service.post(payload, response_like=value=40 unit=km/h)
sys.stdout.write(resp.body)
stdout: value=150 unit=km/h
